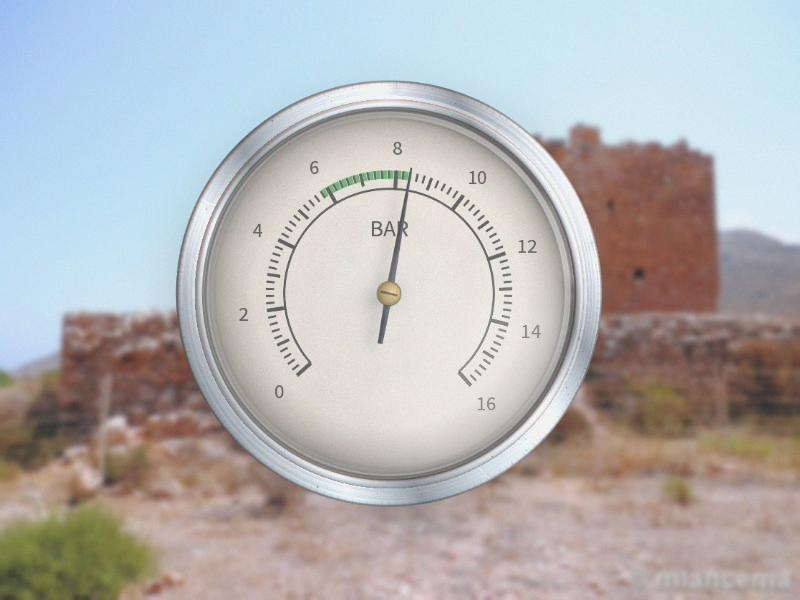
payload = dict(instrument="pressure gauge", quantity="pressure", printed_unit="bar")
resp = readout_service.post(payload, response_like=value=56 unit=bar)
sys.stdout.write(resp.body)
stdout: value=8.4 unit=bar
